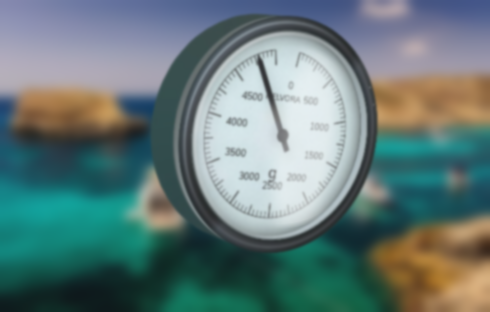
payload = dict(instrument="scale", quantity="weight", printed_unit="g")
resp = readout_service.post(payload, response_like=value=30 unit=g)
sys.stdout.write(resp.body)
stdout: value=4750 unit=g
